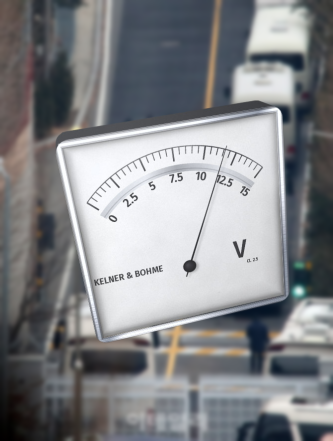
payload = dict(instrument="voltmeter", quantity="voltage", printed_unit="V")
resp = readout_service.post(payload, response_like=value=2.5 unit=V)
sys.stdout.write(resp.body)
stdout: value=11.5 unit=V
